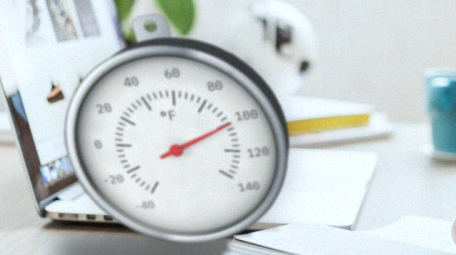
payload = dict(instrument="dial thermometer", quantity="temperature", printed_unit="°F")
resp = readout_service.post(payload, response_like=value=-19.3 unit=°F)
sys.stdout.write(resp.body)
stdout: value=100 unit=°F
